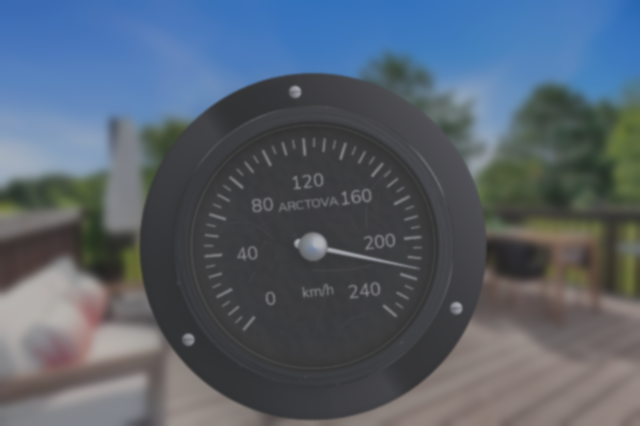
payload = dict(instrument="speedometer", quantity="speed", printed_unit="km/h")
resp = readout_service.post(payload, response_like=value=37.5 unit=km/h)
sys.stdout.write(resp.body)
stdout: value=215 unit=km/h
